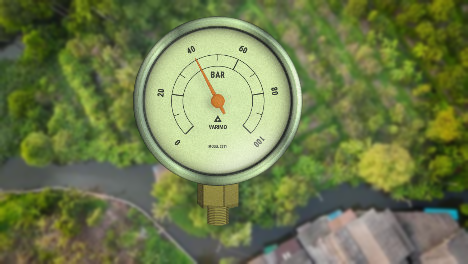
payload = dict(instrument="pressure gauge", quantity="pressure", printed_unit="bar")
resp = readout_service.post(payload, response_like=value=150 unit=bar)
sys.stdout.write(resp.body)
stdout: value=40 unit=bar
